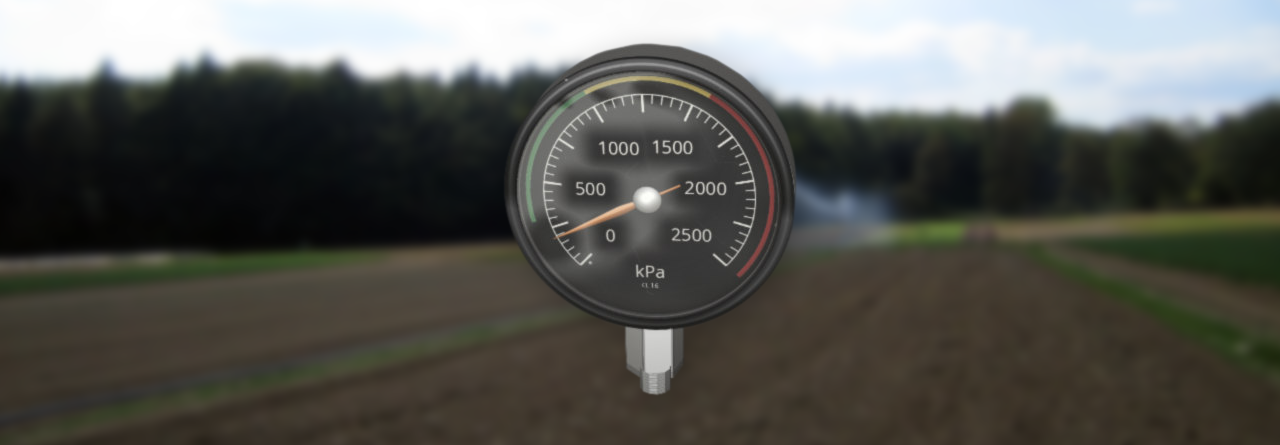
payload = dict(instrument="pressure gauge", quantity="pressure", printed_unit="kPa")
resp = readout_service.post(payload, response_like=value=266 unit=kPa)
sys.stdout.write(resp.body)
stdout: value=200 unit=kPa
